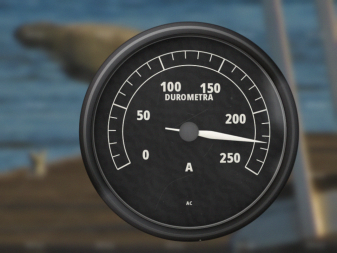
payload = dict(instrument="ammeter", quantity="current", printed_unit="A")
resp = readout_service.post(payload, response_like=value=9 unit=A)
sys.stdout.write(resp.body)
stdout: value=225 unit=A
